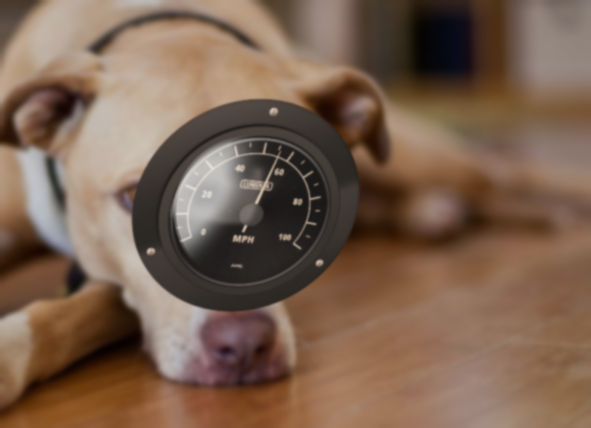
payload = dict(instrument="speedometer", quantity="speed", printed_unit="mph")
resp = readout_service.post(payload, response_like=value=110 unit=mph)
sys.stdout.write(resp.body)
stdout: value=55 unit=mph
